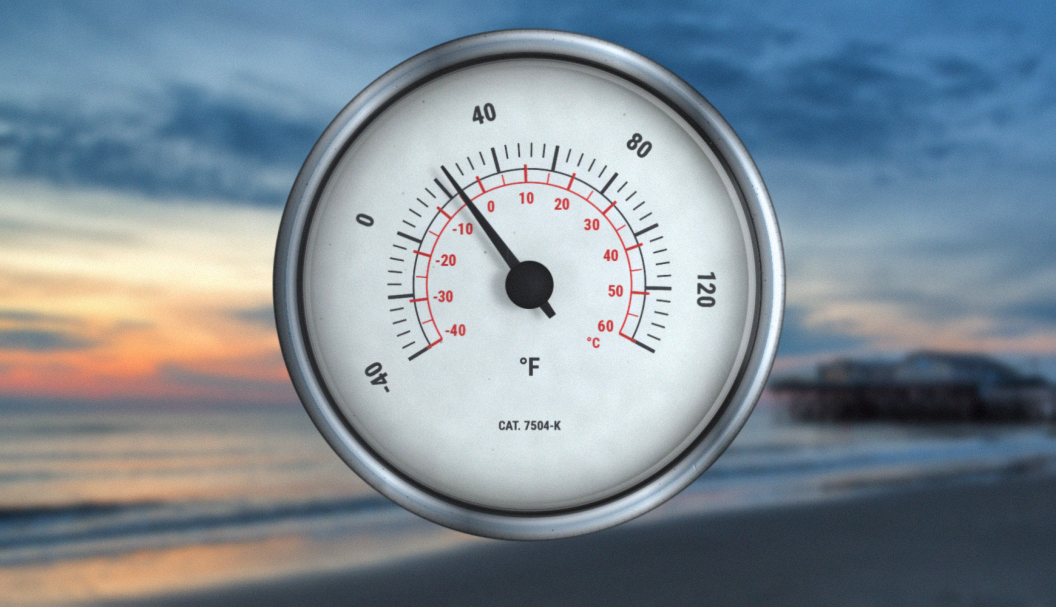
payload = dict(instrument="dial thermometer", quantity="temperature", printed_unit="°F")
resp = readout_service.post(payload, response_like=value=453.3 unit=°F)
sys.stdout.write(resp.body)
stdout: value=24 unit=°F
